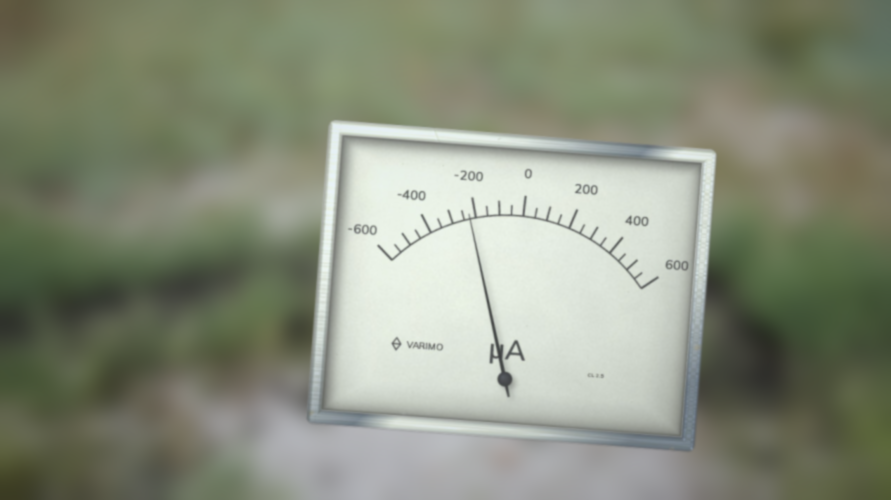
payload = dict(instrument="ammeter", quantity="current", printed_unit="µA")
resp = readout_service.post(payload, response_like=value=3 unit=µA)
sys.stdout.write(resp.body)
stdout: value=-225 unit=µA
